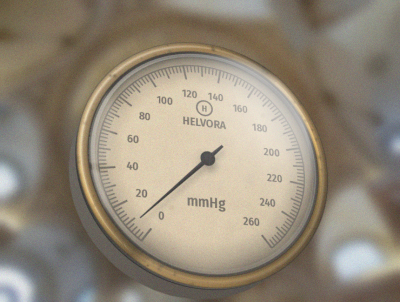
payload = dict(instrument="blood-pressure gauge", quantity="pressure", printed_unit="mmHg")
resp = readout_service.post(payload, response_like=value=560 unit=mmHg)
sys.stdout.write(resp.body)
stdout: value=8 unit=mmHg
